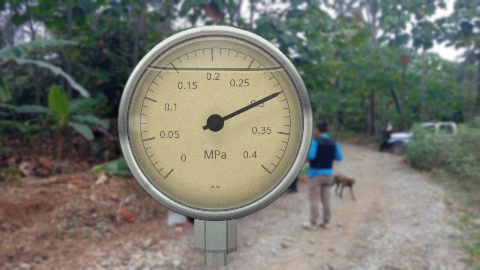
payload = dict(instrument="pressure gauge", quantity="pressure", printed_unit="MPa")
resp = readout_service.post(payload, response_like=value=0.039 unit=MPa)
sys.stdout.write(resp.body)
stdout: value=0.3 unit=MPa
